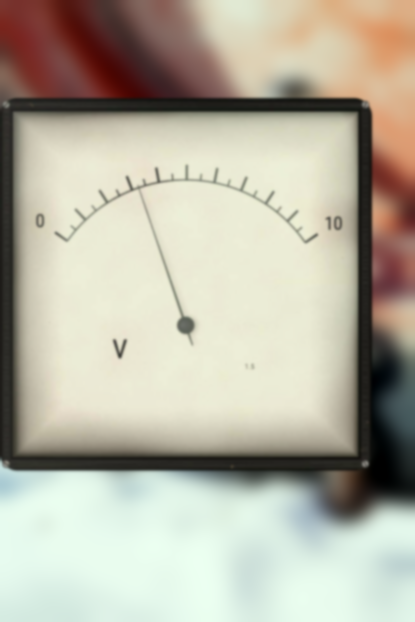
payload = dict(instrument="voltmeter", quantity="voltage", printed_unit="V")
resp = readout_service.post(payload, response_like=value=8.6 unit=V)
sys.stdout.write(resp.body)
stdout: value=3.25 unit=V
